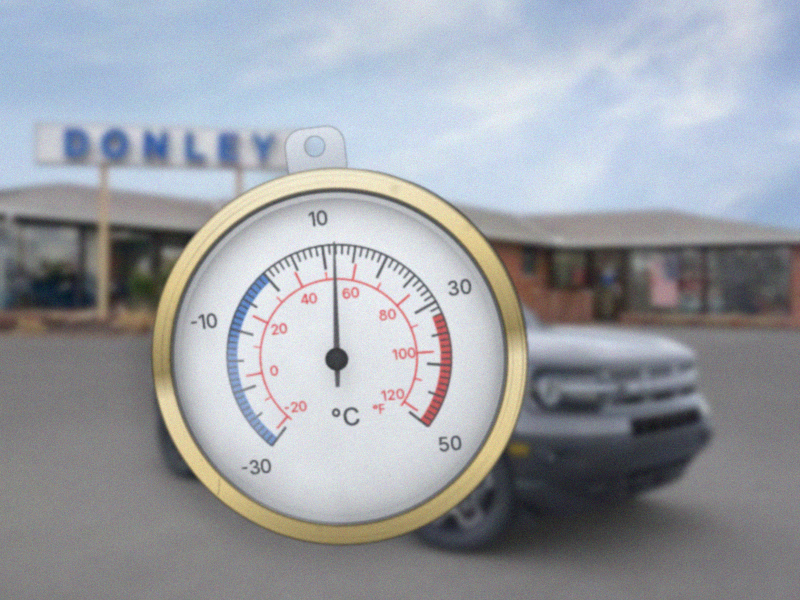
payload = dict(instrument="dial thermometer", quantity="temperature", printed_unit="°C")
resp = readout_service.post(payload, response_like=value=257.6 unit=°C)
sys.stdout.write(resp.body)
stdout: value=12 unit=°C
